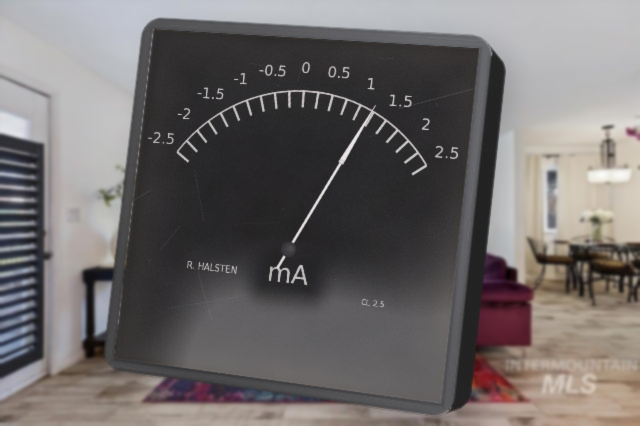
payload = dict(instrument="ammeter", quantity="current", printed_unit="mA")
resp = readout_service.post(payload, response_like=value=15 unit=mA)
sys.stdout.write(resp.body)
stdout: value=1.25 unit=mA
